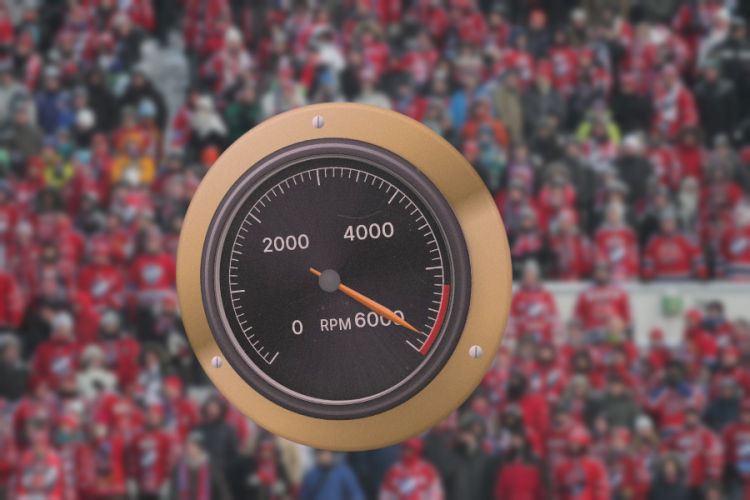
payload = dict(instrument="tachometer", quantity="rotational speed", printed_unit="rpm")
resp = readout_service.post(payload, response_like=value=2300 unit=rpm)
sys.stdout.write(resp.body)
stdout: value=5800 unit=rpm
